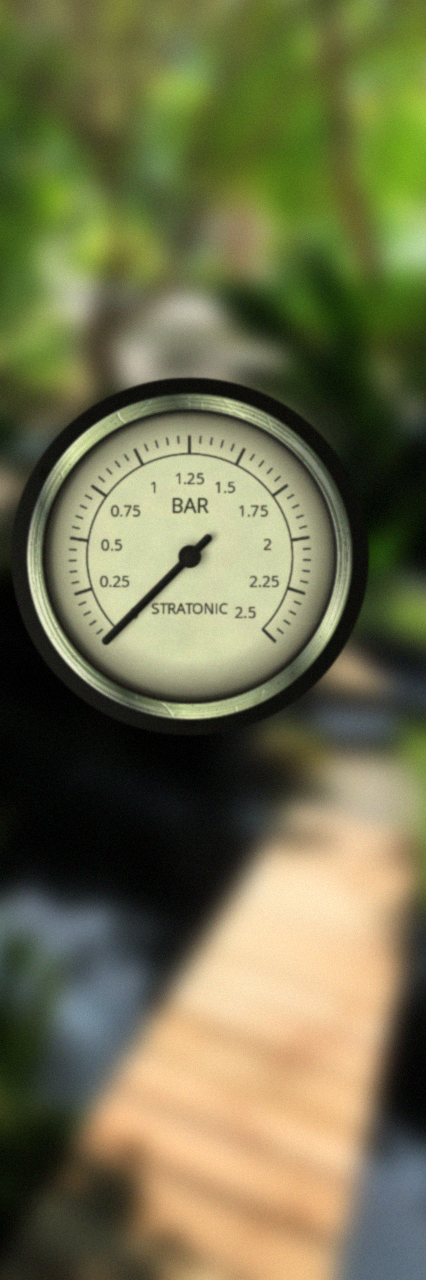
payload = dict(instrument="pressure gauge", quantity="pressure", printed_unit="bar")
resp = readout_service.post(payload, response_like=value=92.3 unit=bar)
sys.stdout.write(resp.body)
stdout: value=0 unit=bar
